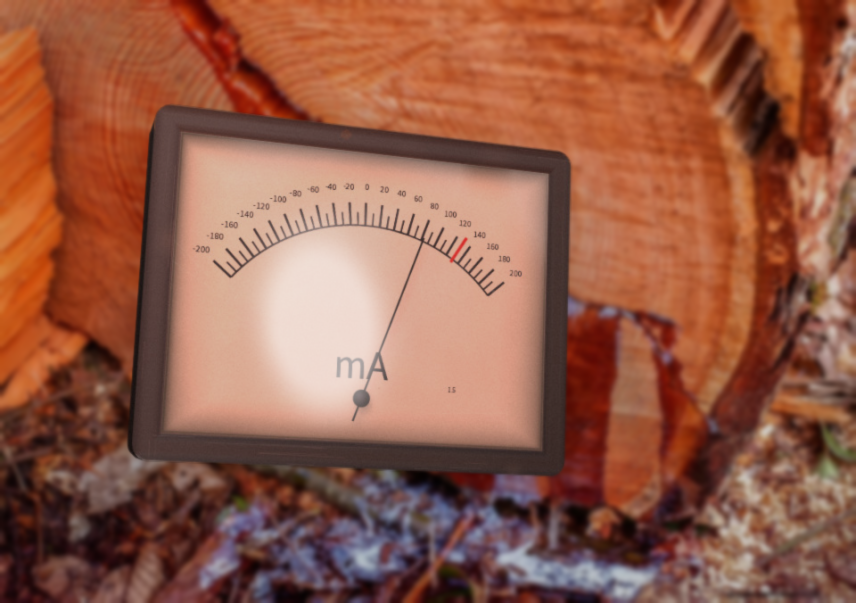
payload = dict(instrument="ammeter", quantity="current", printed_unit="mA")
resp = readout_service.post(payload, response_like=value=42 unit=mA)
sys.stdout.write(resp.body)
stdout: value=80 unit=mA
